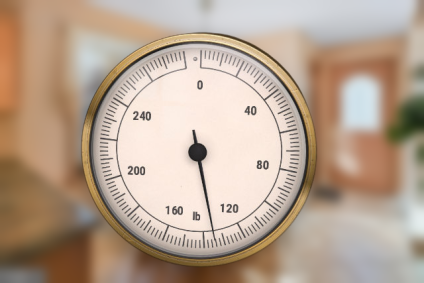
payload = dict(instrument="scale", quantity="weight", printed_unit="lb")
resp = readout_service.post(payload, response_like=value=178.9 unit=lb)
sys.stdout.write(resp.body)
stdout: value=134 unit=lb
